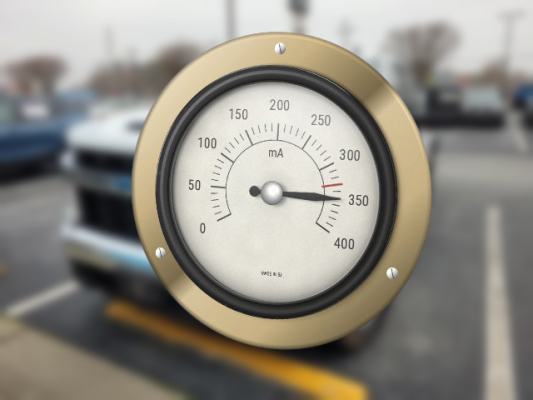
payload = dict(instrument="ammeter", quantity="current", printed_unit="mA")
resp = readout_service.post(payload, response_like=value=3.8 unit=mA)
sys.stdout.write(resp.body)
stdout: value=350 unit=mA
